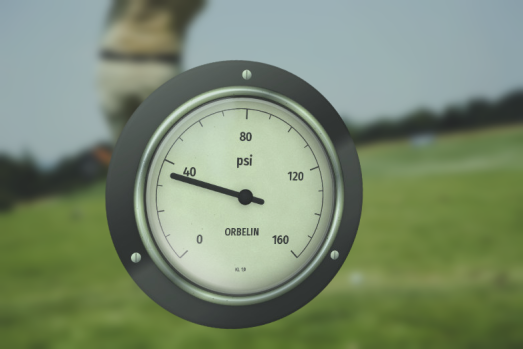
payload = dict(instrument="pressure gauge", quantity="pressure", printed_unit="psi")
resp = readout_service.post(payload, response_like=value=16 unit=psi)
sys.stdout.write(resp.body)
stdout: value=35 unit=psi
